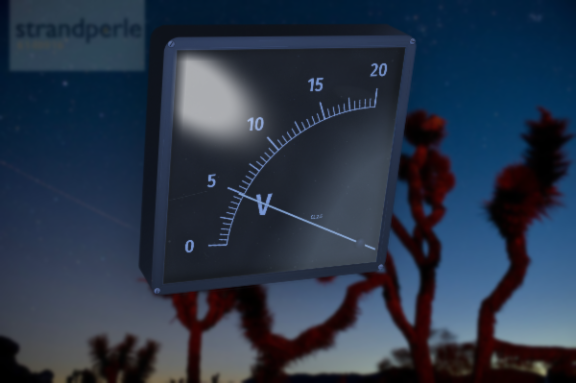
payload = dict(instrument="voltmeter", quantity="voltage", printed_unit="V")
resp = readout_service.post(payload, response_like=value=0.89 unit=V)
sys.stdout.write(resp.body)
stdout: value=5 unit=V
